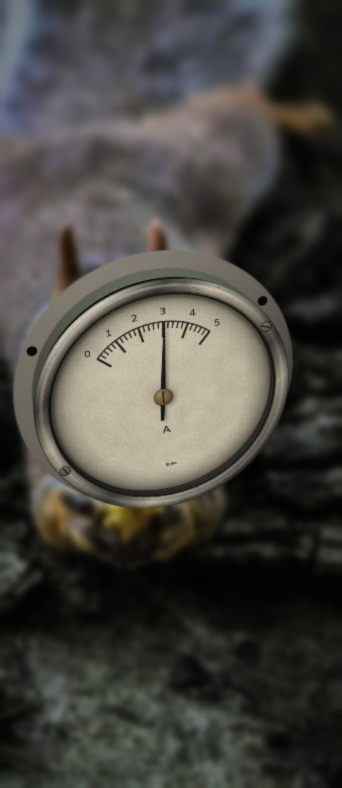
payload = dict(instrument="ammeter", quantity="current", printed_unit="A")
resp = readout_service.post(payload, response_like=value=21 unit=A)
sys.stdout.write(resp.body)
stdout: value=3 unit=A
